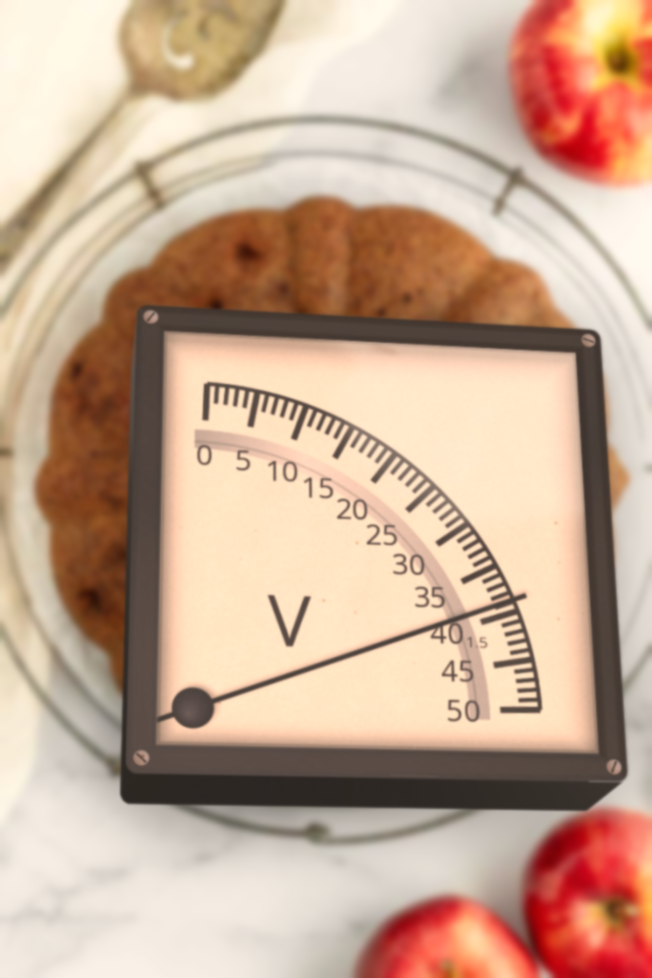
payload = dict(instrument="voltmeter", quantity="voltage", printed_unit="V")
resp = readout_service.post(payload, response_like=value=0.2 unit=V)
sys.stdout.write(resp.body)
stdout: value=39 unit=V
